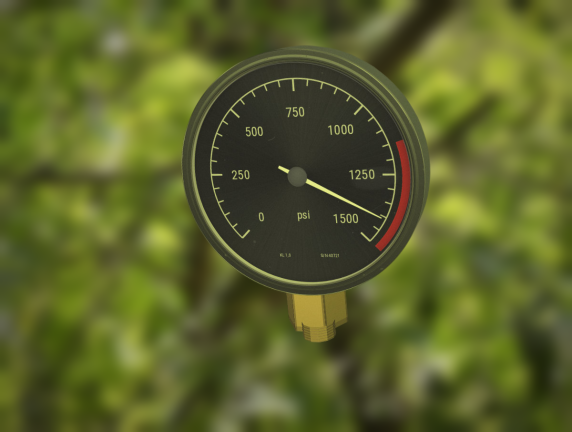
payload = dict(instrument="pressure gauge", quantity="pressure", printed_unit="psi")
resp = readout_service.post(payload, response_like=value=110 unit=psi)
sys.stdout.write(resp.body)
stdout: value=1400 unit=psi
